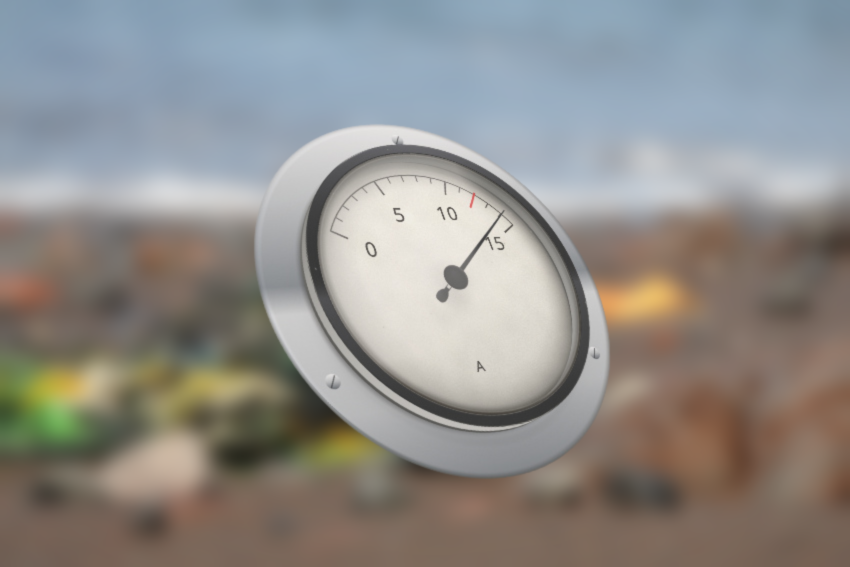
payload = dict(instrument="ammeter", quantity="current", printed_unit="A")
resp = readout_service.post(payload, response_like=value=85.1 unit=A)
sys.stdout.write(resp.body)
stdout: value=14 unit=A
